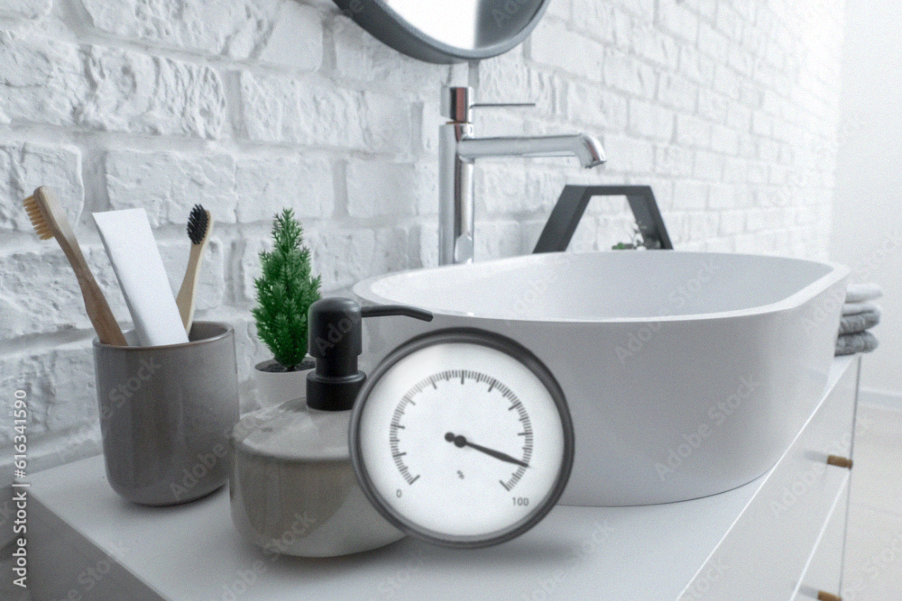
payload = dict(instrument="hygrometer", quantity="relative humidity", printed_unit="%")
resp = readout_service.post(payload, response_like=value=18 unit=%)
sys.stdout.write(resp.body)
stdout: value=90 unit=%
